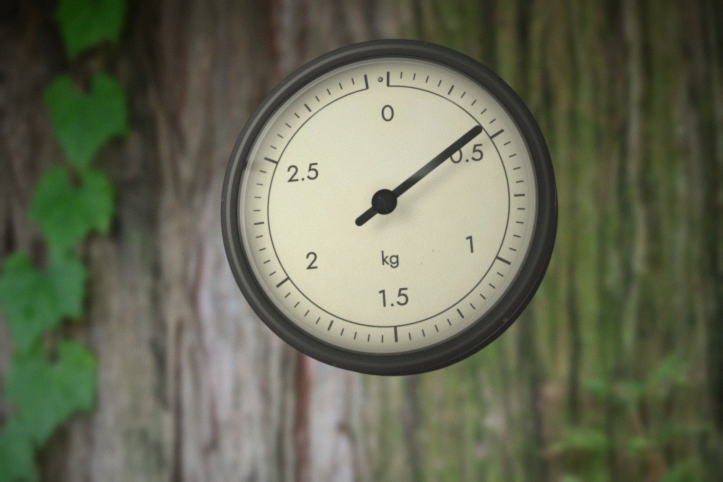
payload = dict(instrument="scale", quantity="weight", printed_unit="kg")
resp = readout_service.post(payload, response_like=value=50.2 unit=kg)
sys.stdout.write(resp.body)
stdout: value=0.45 unit=kg
